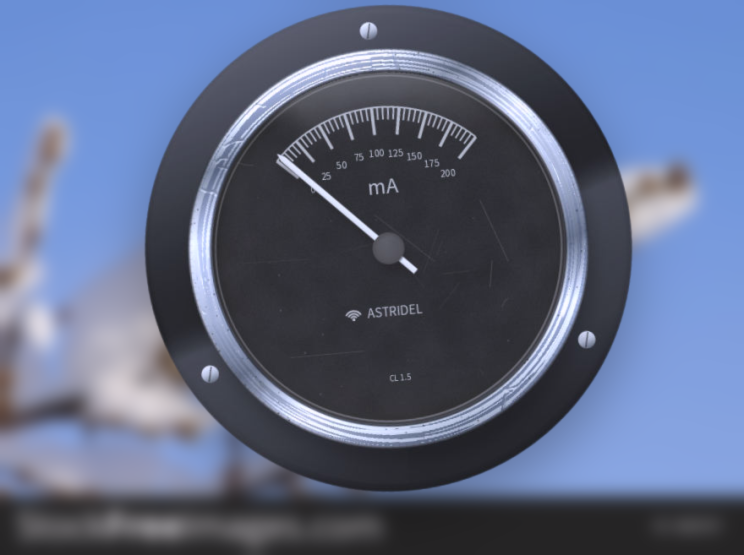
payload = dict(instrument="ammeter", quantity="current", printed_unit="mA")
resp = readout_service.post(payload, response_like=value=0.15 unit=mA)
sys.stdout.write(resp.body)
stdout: value=5 unit=mA
